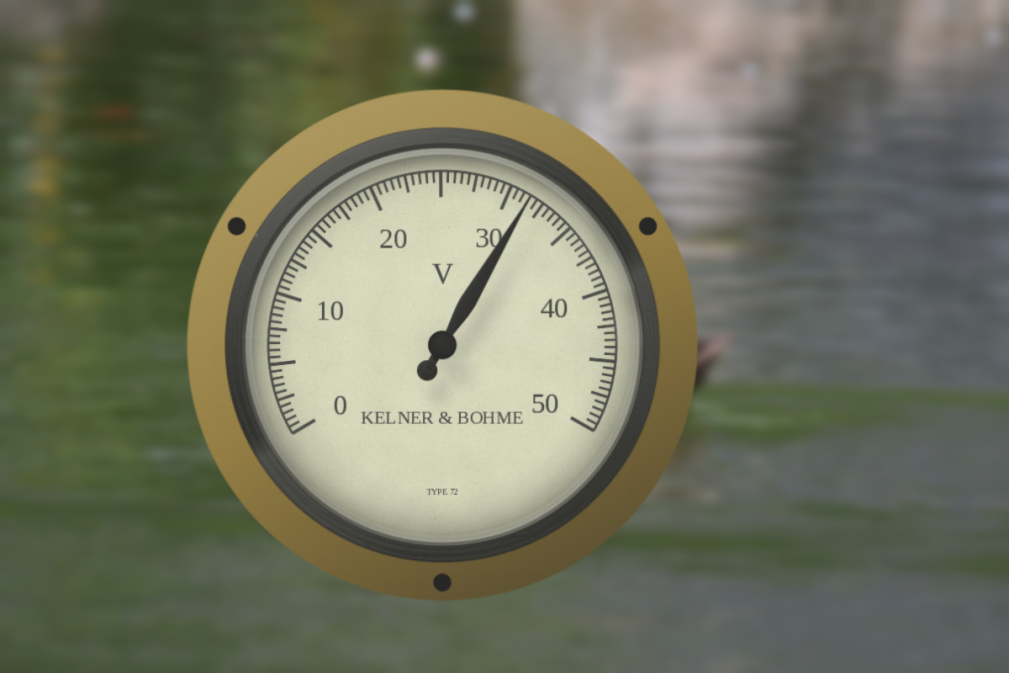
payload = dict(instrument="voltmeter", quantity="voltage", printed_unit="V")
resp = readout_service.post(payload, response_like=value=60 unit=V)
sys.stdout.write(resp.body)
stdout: value=31.5 unit=V
